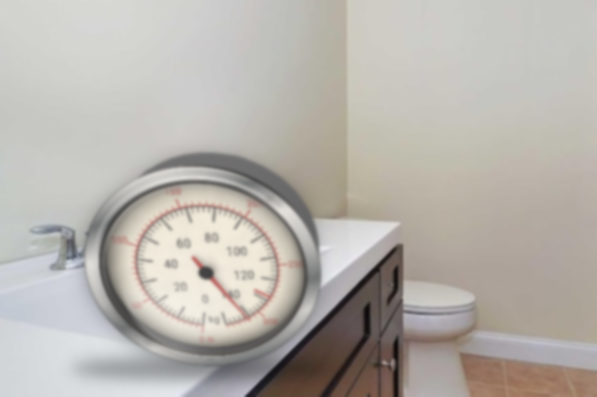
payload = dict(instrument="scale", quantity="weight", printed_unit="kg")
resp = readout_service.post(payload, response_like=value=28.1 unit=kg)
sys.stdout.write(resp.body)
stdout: value=140 unit=kg
